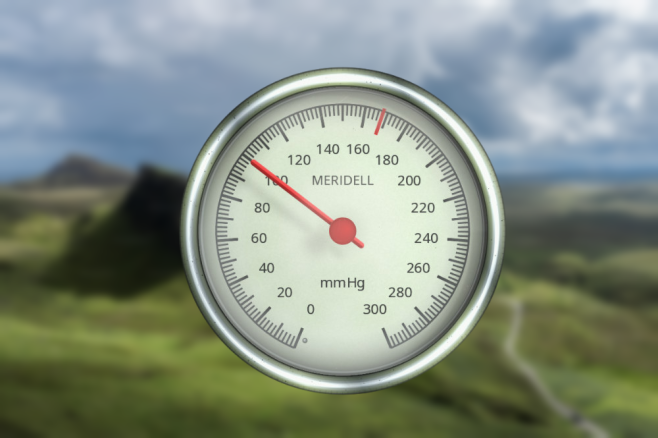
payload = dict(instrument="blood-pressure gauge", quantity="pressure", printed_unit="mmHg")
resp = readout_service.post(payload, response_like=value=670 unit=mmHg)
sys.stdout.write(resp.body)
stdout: value=100 unit=mmHg
